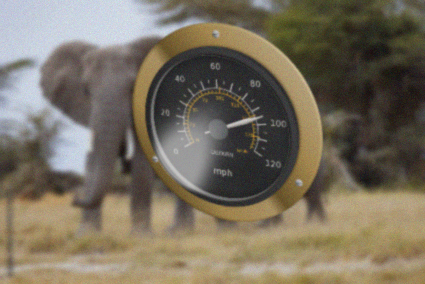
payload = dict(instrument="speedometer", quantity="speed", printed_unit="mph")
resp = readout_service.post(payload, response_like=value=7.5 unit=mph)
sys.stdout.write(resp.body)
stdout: value=95 unit=mph
